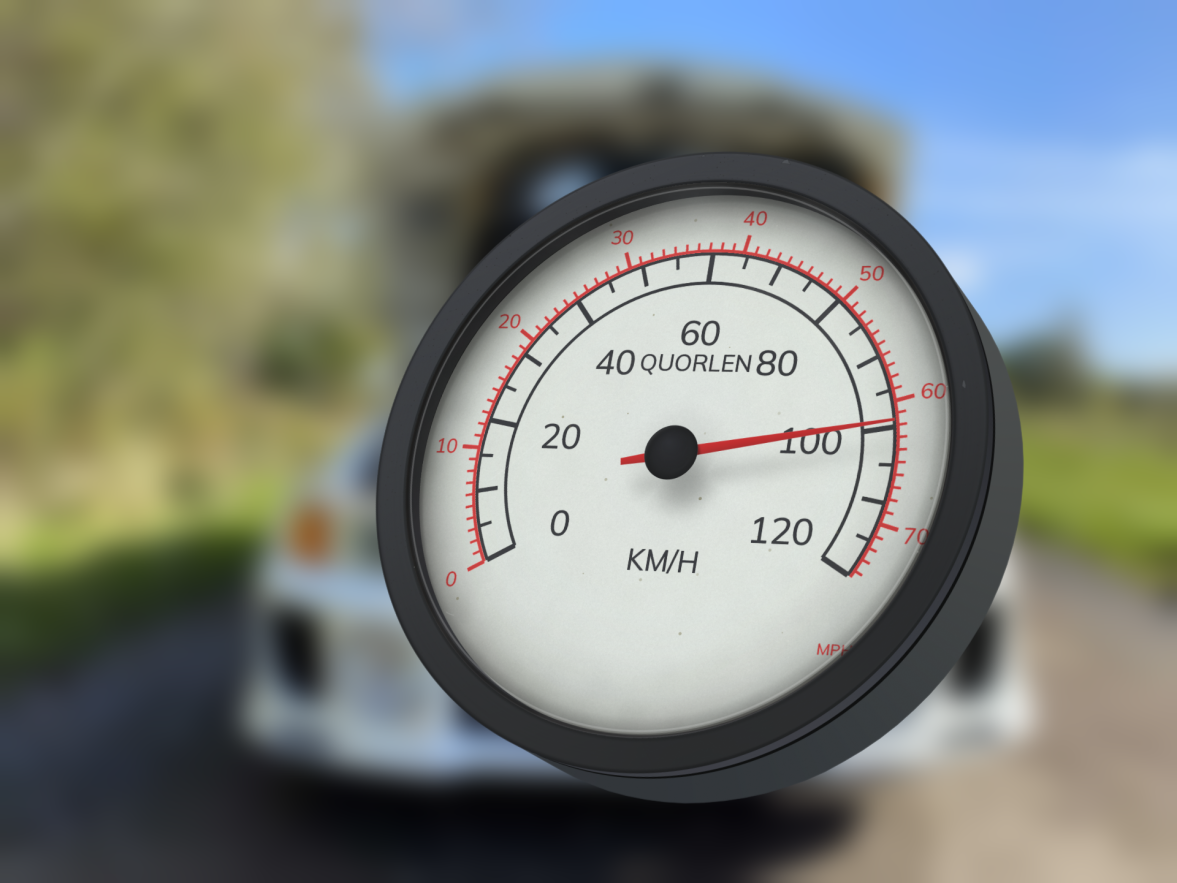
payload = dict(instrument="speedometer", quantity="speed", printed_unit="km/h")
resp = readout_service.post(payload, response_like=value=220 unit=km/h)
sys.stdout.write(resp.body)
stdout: value=100 unit=km/h
